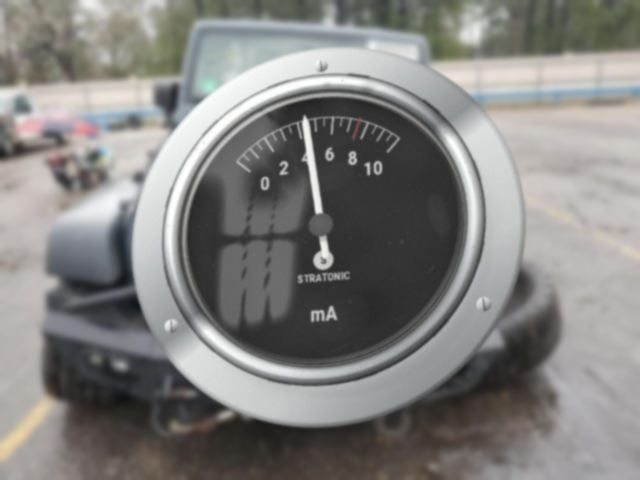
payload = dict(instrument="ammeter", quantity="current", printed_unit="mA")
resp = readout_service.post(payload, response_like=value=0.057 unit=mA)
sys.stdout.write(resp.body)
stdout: value=4.5 unit=mA
